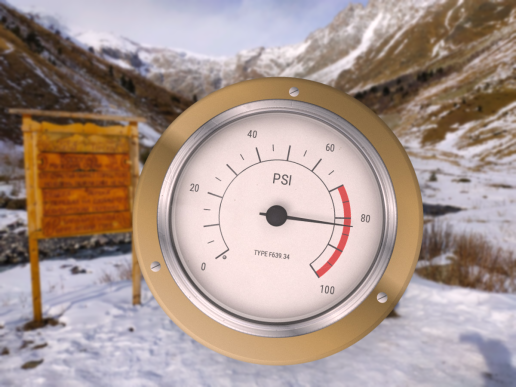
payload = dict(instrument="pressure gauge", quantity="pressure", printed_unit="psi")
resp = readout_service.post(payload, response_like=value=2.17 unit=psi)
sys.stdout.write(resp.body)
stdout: value=82.5 unit=psi
